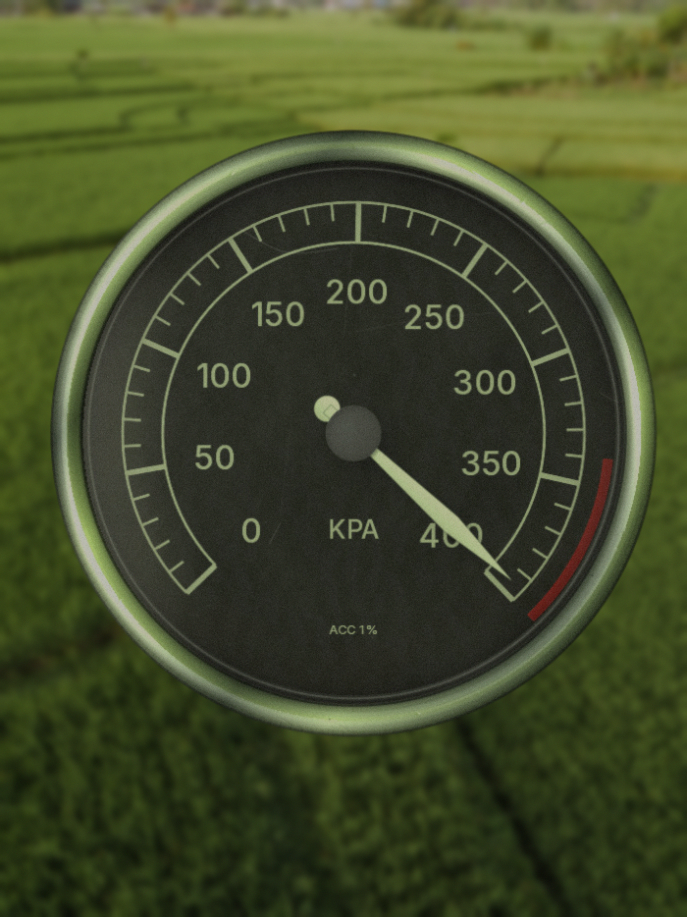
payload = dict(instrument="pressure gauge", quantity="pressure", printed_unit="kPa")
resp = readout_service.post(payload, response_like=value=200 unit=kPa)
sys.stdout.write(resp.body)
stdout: value=395 unit=kPa
